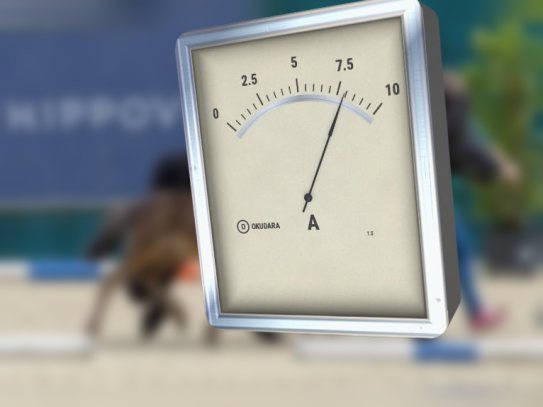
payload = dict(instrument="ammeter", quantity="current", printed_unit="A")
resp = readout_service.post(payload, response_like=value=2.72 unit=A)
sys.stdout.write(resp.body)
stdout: value=8 unit=A
